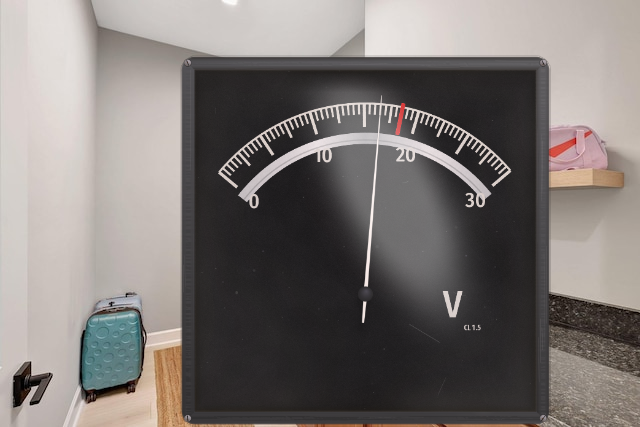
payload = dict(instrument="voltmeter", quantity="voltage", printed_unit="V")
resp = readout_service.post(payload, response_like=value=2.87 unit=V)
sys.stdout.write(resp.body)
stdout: value=16.5 unit=V
